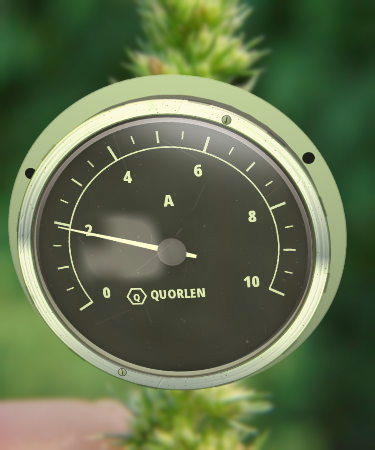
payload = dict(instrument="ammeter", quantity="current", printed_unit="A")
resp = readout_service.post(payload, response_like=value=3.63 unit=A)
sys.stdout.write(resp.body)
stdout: value=2 unit=A
